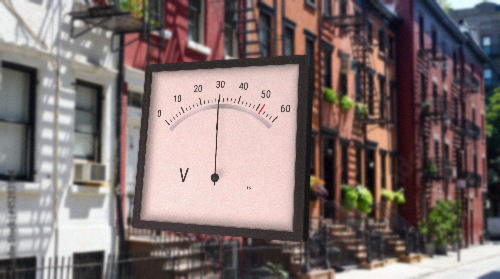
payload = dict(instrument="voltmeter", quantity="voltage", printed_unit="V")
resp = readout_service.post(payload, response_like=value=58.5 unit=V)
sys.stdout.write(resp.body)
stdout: value=30 unit=V
